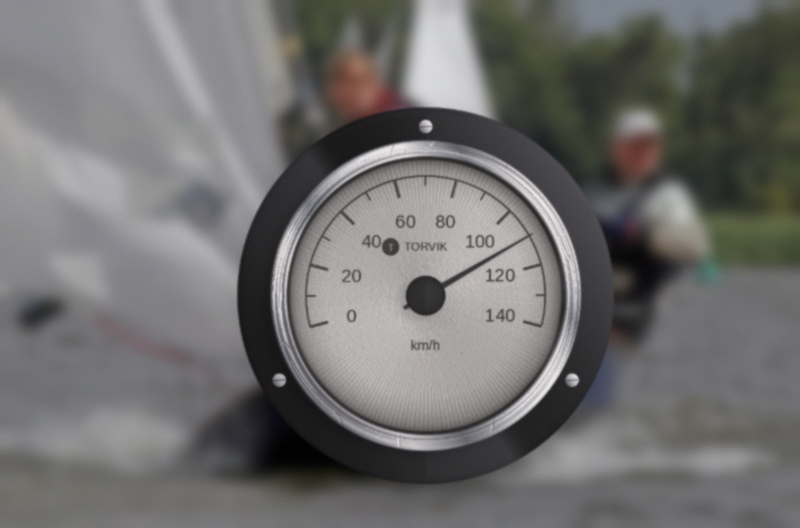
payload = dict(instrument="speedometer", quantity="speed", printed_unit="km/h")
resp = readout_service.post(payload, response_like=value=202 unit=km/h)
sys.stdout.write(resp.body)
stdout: value=110 unit=km/h
